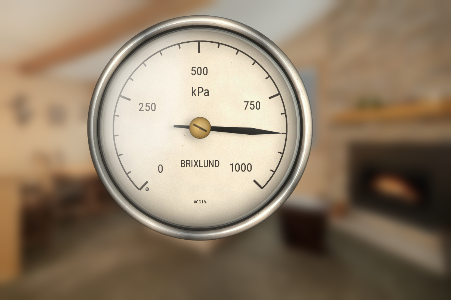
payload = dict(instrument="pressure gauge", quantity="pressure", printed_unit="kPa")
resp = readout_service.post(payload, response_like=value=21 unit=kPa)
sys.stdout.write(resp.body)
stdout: value=850 unit=kPa
